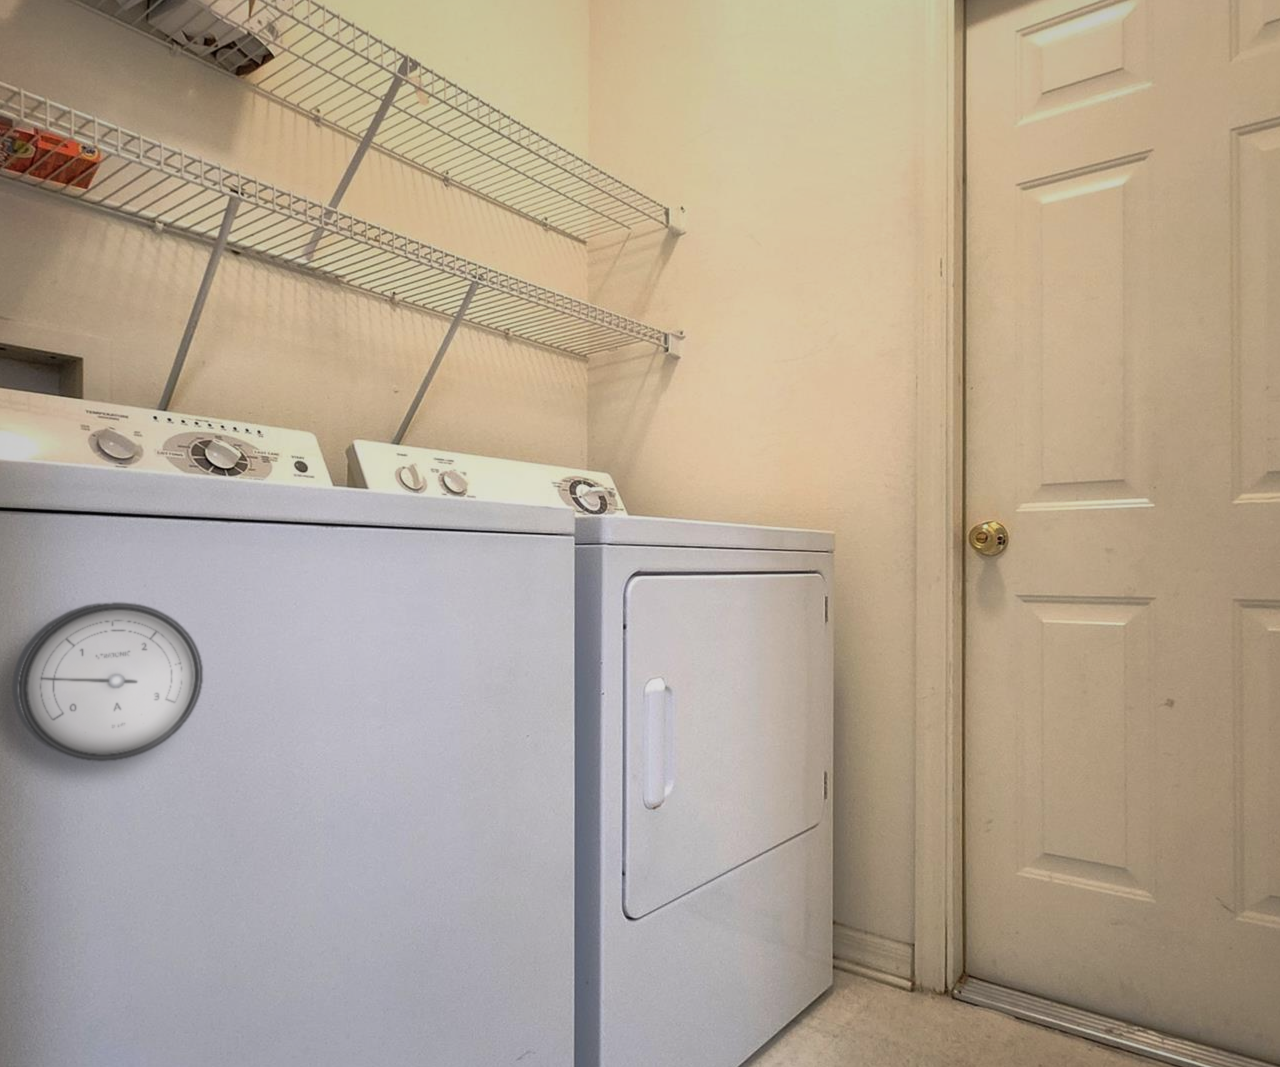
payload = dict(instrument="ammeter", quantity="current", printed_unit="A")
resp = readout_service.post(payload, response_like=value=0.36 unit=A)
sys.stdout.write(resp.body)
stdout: value=0.5 unit=A
